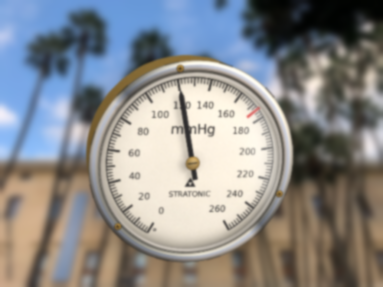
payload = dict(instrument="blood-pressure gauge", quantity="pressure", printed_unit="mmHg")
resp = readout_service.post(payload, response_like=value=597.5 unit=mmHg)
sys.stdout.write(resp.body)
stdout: value=120 unit=mmHg
